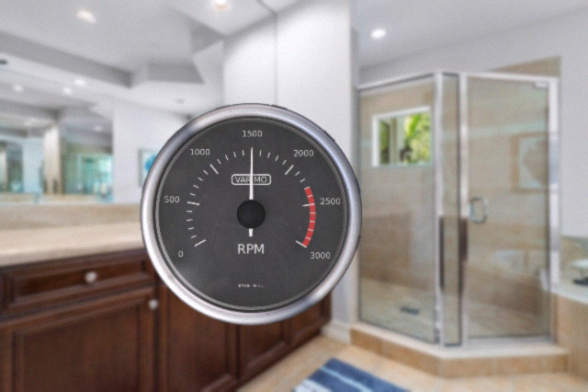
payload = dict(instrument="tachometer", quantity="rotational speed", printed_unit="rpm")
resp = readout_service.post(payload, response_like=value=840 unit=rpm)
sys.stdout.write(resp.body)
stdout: value=1500 unit=rpm
